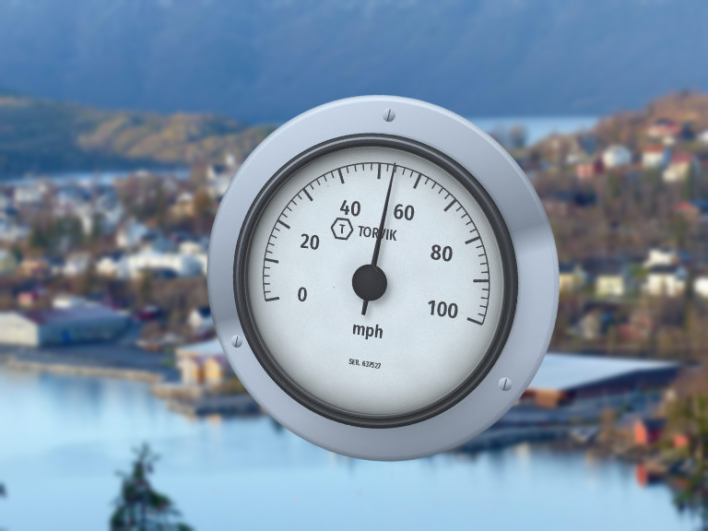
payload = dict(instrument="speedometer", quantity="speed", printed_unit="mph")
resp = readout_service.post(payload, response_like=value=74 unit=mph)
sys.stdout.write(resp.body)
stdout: value=54 unit=mph
